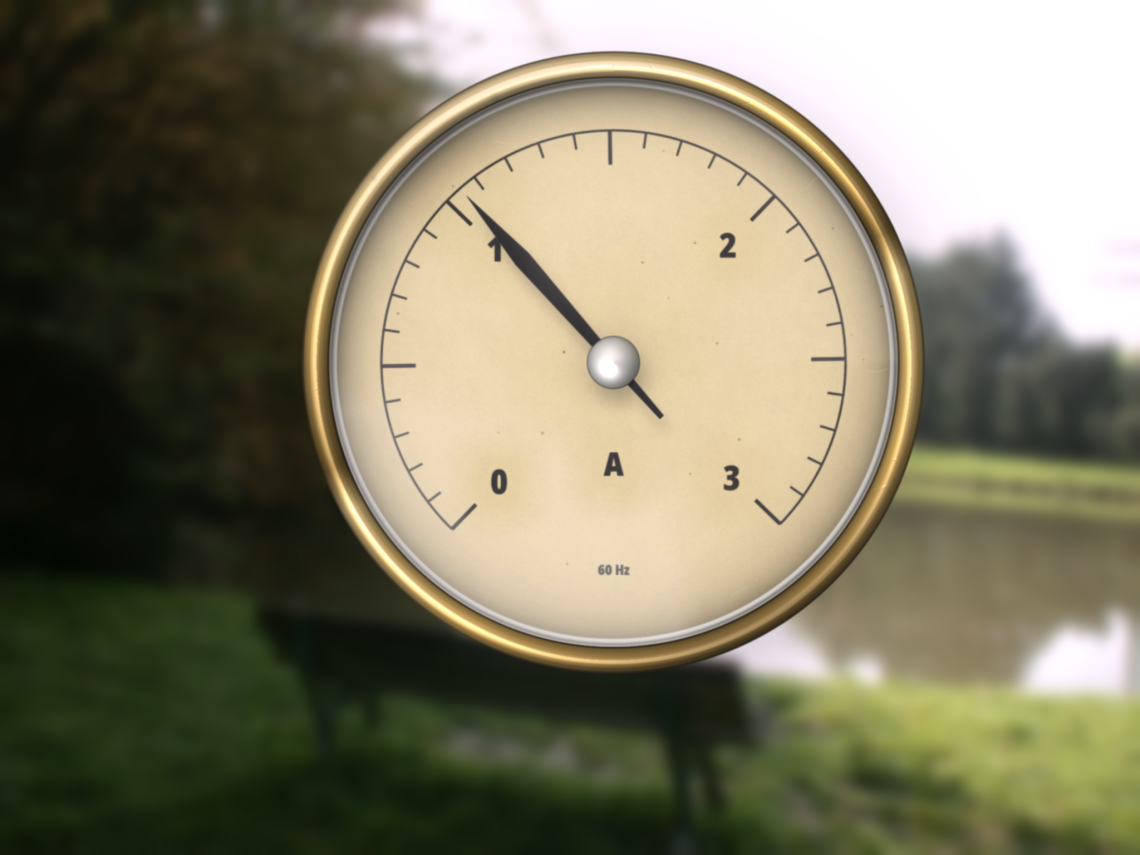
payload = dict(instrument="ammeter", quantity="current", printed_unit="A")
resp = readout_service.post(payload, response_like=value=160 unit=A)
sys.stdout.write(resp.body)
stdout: value=1.05 unit=A
